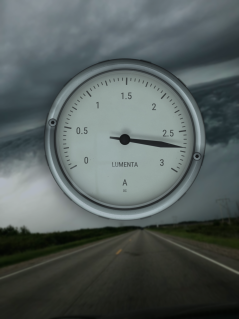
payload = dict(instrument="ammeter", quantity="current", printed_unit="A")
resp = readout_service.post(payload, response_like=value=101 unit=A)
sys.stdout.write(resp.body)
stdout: value=2.7 unit=A
